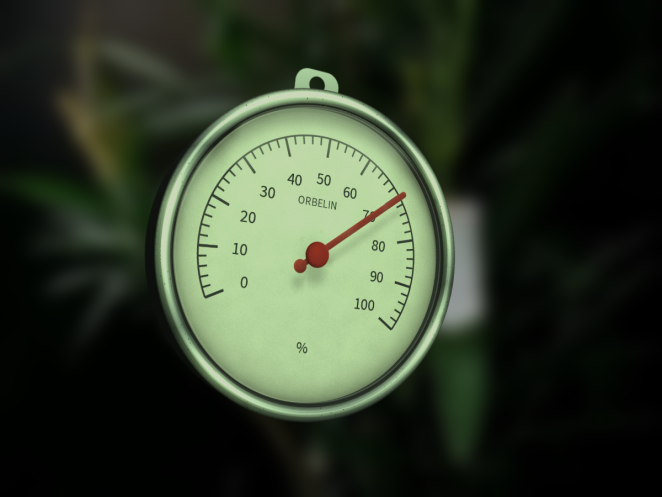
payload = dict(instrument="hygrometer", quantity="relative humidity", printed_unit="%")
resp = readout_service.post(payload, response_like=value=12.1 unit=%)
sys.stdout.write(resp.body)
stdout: value=70 unit=%
